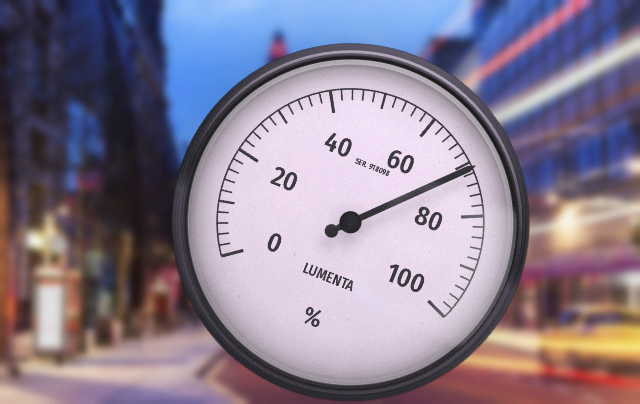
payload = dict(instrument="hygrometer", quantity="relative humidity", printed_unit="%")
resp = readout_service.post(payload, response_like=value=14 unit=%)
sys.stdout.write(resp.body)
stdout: value=71 unit=%
